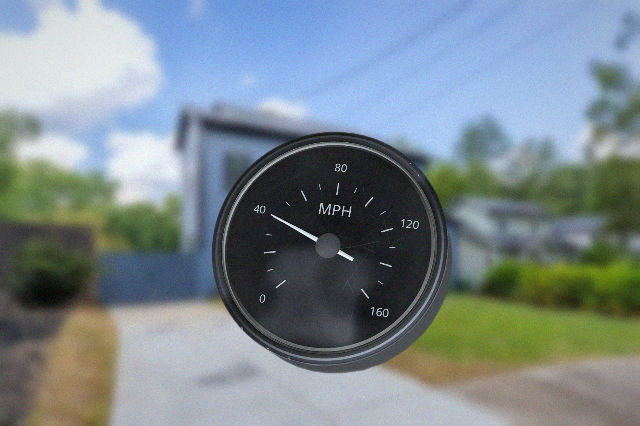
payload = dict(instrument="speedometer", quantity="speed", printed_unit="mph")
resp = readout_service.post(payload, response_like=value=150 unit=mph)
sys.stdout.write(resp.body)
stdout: value=40 unit=mph
